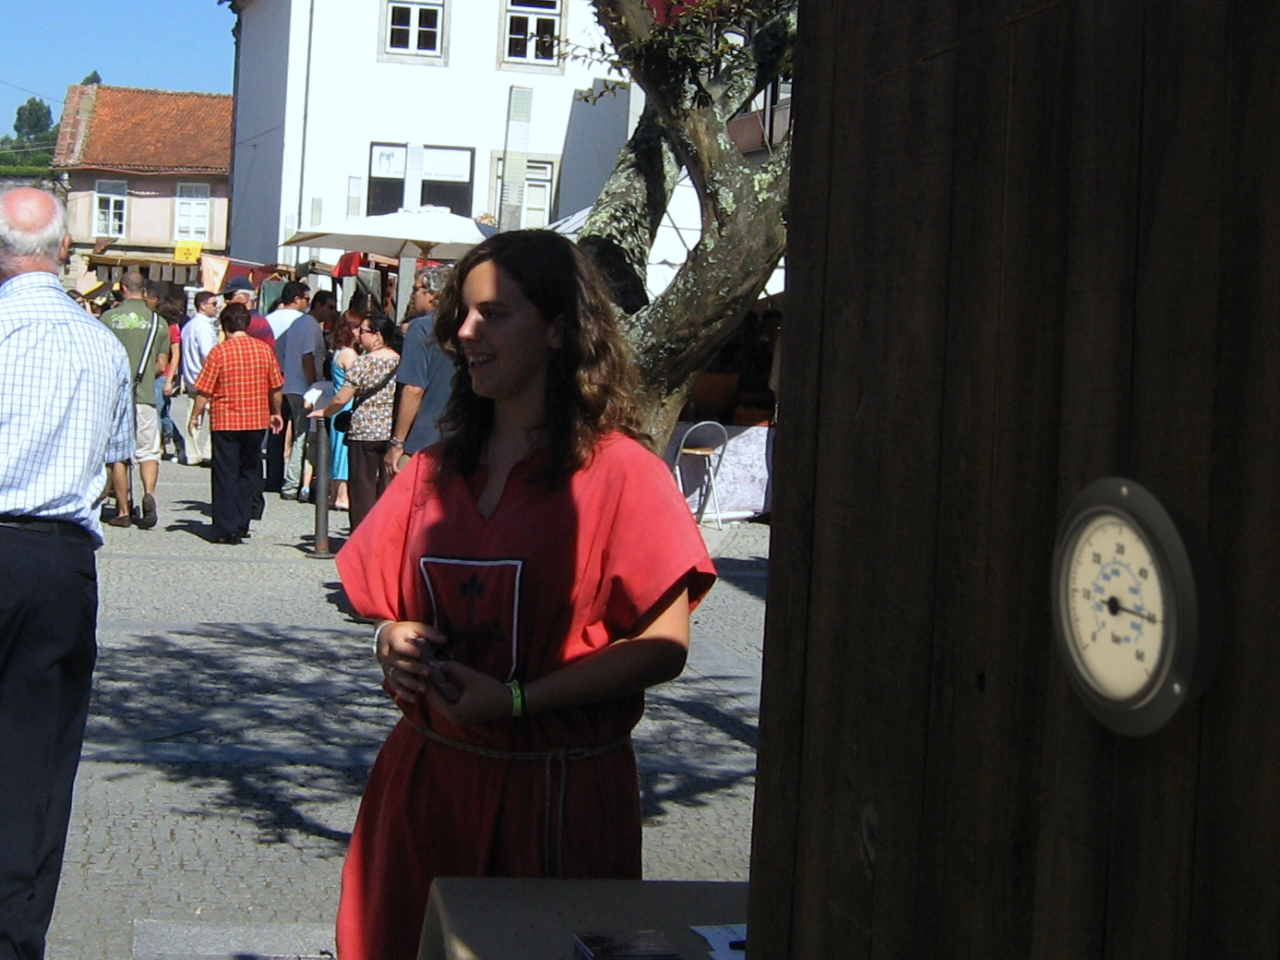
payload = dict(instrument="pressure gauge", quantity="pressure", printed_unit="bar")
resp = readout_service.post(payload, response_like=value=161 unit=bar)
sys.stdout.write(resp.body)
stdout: value=50 unit=bar
